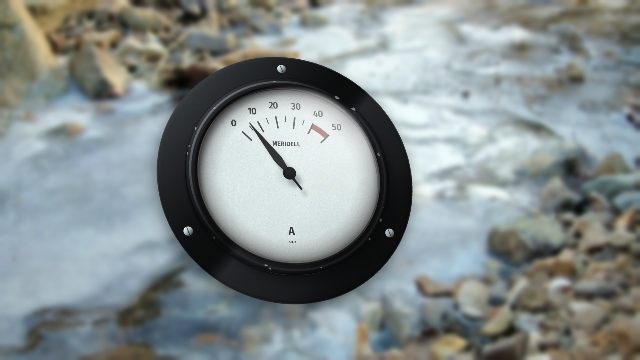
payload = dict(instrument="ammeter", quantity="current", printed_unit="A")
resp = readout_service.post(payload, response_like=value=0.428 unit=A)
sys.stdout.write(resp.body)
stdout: value=5 unit=A
